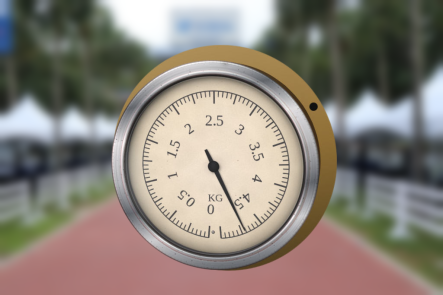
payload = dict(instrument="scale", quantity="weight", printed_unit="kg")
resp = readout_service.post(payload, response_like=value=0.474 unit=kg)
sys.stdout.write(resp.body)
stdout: value=4.7 unit=kg
